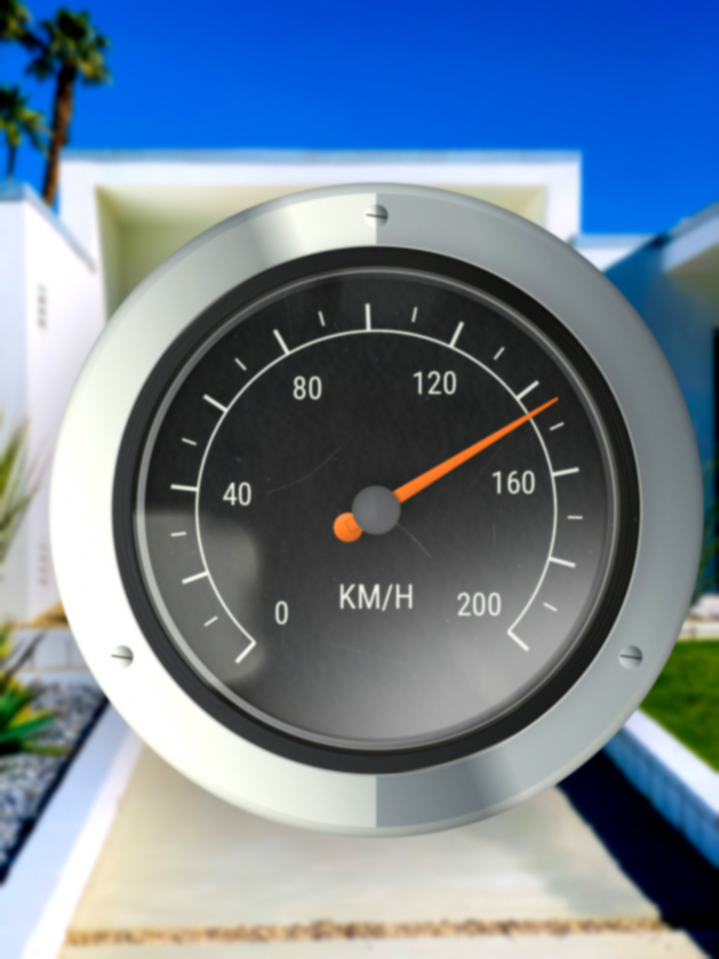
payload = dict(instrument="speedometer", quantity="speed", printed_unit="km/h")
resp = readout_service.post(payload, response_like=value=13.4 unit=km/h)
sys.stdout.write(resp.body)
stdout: value=145 unit=km/h
